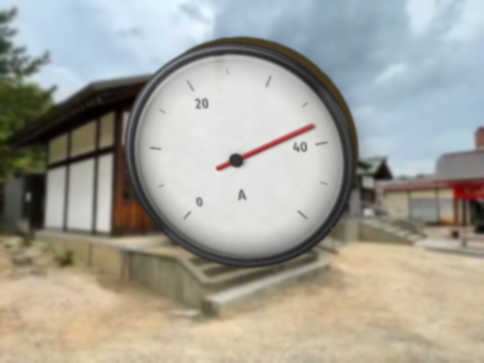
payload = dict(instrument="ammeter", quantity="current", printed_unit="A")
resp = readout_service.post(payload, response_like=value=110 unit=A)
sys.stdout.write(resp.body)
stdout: value=37.5 unit=A
